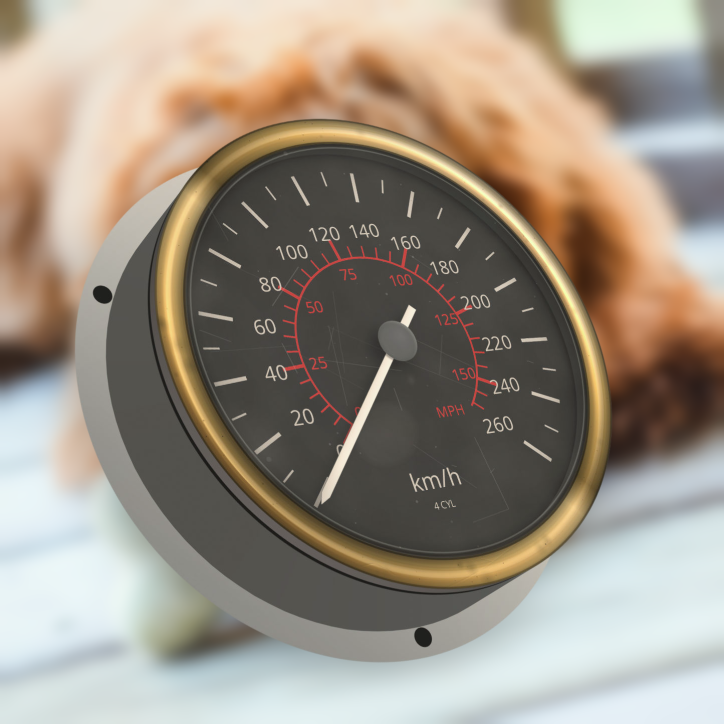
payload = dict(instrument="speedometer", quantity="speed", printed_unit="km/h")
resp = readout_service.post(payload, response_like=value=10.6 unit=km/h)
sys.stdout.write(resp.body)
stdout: value=0 unit=km/h
